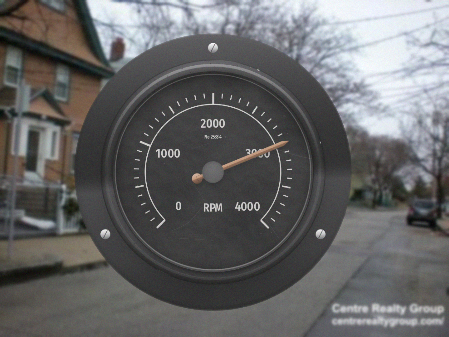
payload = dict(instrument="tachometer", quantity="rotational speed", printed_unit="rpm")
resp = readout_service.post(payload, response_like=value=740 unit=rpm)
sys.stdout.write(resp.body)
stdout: value=3000 unit=rpm
